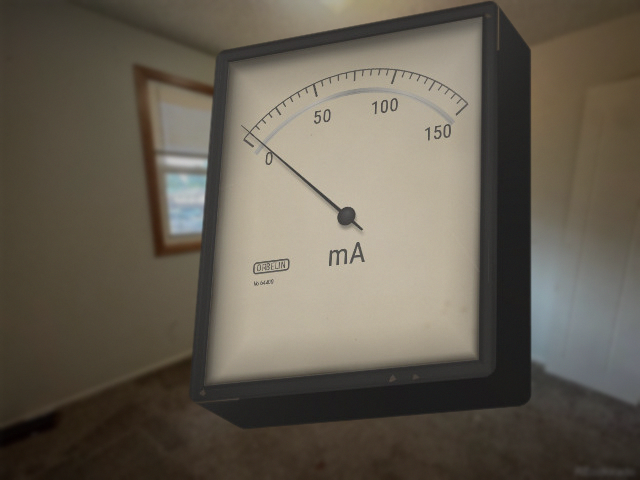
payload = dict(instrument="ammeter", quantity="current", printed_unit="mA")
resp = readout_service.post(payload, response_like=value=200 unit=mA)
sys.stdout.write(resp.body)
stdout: value=5 unit=mA
